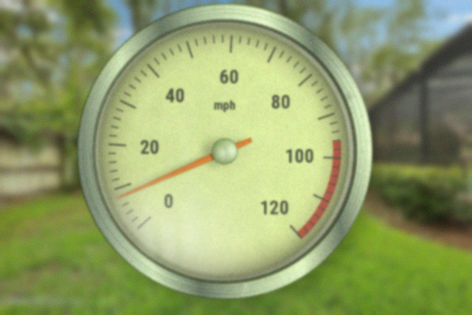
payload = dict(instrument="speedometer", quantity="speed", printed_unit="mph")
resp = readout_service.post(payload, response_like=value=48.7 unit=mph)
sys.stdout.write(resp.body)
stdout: value=8 unit=mph
